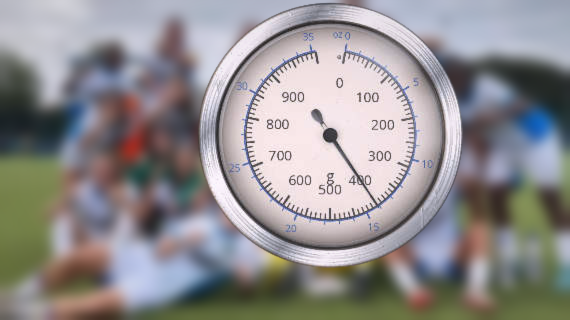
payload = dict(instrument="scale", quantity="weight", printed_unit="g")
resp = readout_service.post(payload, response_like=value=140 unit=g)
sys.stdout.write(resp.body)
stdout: value=400 unit=g
